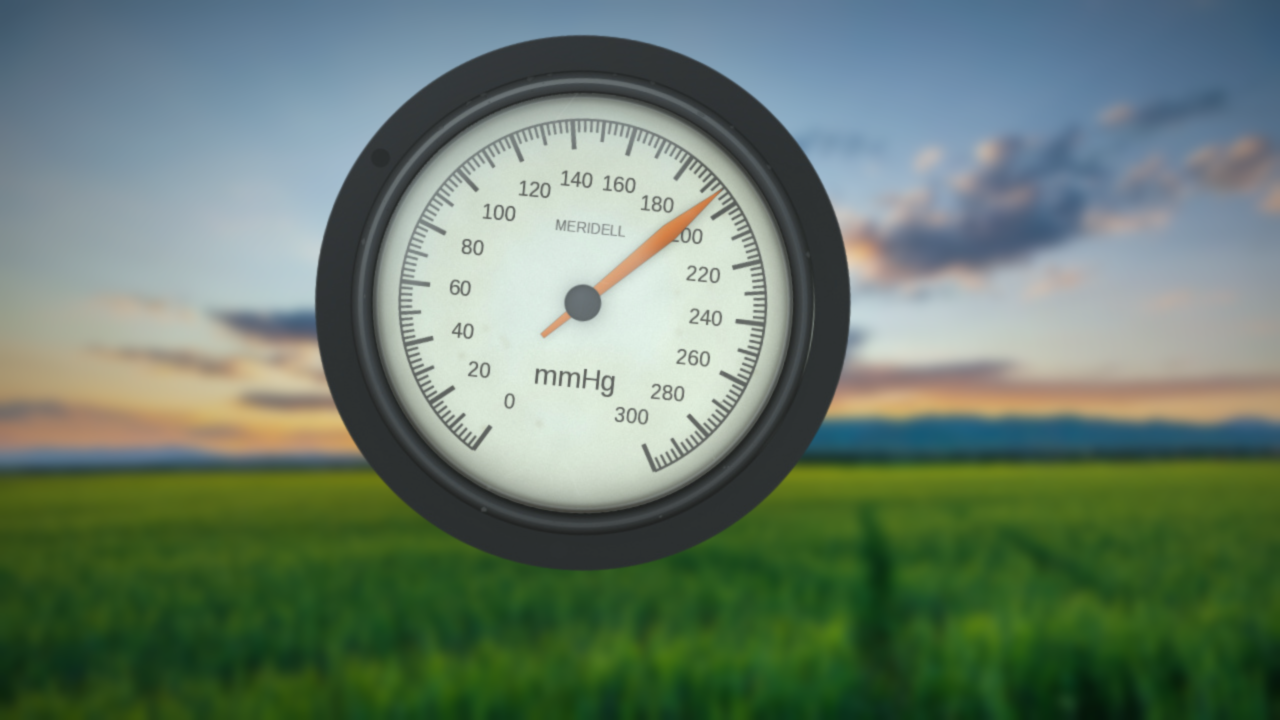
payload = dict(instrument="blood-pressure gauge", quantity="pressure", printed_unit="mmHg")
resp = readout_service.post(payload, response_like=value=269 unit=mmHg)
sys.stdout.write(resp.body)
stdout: value=194 unit=mmHg
